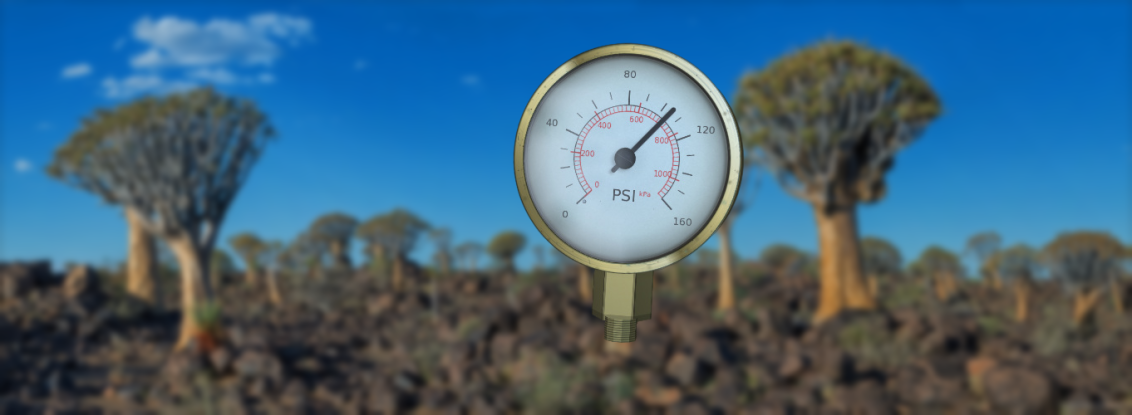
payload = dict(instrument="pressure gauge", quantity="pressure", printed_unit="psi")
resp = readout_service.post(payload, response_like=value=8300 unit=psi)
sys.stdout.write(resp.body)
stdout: value=105 unit=psi
